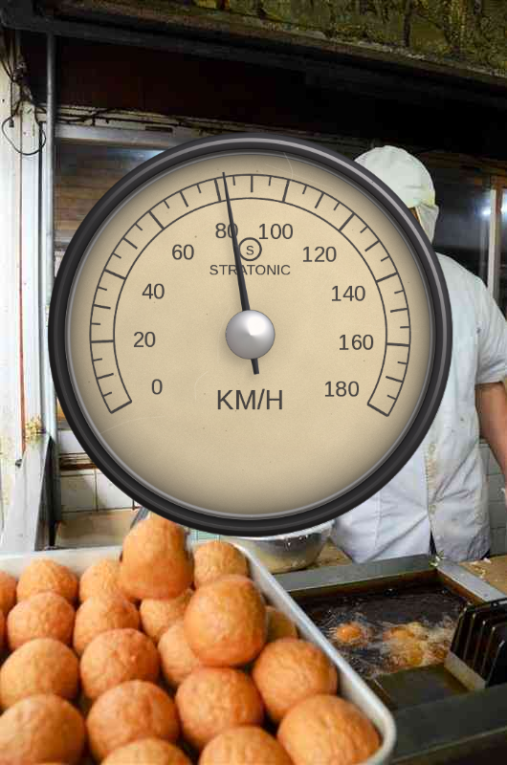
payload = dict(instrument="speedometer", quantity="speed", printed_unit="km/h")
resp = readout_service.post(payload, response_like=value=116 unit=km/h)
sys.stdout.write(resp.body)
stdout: value=82.5 unit=km/h
